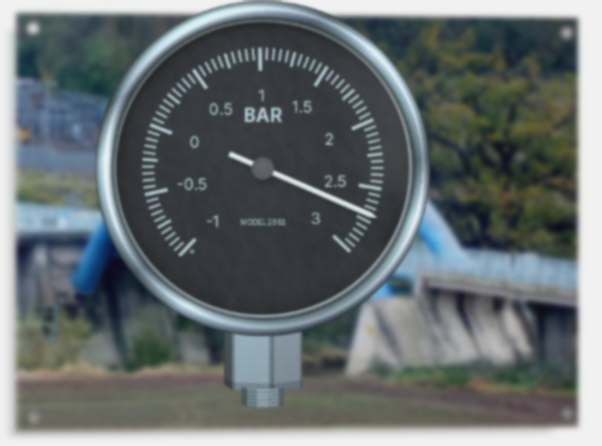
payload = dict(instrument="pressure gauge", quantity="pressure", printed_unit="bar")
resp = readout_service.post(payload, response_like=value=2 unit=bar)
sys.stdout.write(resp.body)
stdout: value=2.7 unit=bar
